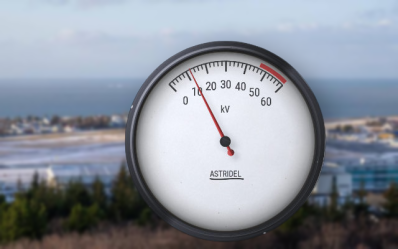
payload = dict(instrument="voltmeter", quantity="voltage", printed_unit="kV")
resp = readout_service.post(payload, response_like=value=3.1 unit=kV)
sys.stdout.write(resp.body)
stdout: value=12 unit=kV
